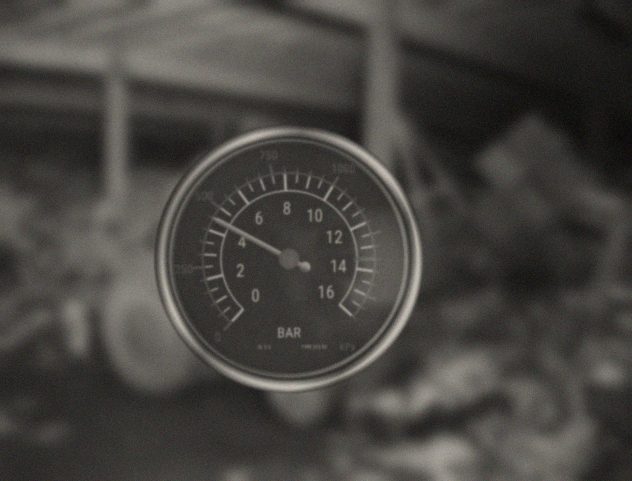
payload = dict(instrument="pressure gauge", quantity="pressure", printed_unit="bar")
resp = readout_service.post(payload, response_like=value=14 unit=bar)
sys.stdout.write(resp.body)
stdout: value=4.5 unit=bar
